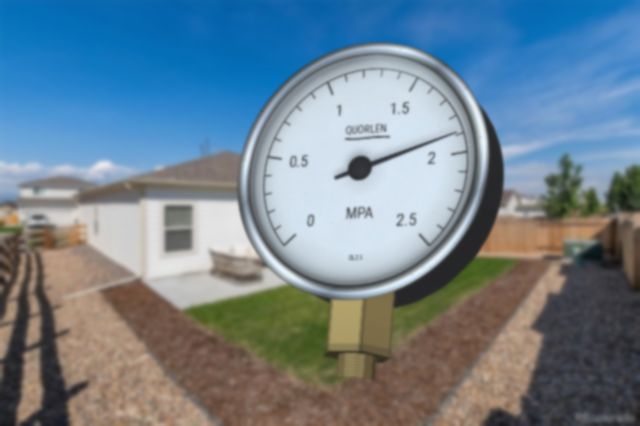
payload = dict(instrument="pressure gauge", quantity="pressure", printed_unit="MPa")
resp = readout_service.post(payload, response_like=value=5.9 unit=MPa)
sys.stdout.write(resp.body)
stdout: value=1.9 unit=MPa
